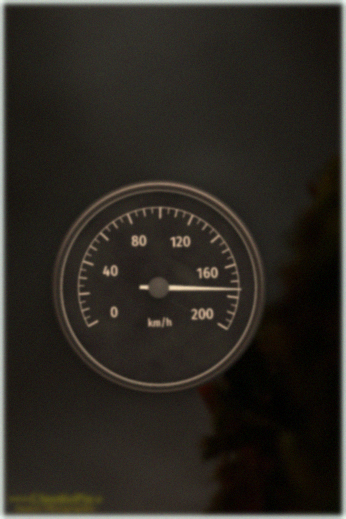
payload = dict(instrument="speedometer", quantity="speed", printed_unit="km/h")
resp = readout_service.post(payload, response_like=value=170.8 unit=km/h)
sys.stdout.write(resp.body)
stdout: value=175 unit=km/h
